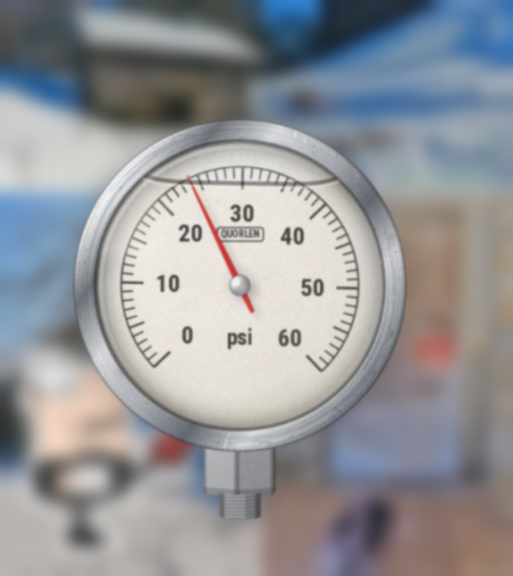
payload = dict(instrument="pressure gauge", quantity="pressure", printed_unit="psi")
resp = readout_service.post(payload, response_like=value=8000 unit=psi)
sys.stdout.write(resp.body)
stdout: value=24 unit=psi
